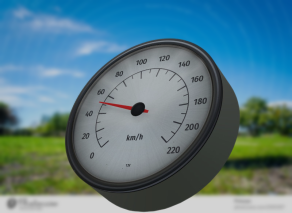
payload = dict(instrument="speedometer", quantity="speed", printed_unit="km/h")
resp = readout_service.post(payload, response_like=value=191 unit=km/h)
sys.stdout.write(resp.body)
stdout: value=50 unit=km/h
